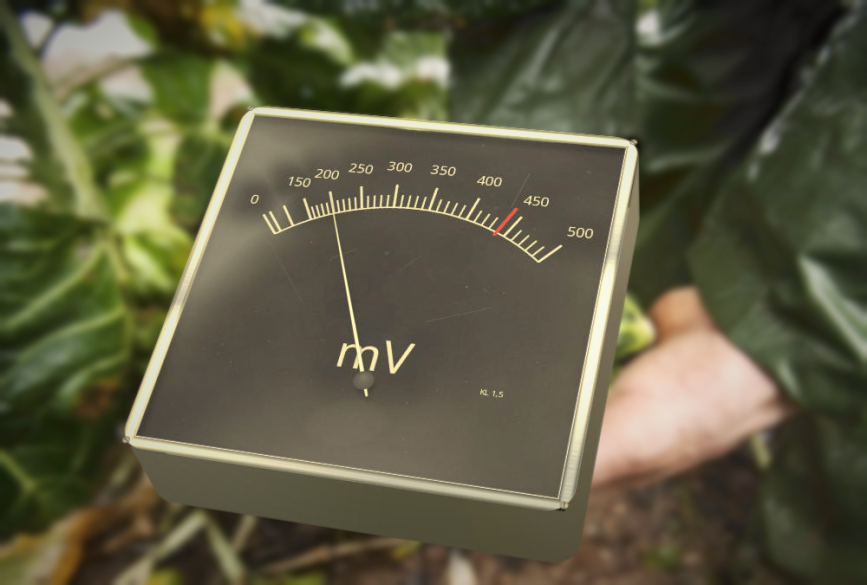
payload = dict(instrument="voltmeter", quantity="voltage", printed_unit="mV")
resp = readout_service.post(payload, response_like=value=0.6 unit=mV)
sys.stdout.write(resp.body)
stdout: value=200 unit=mV
